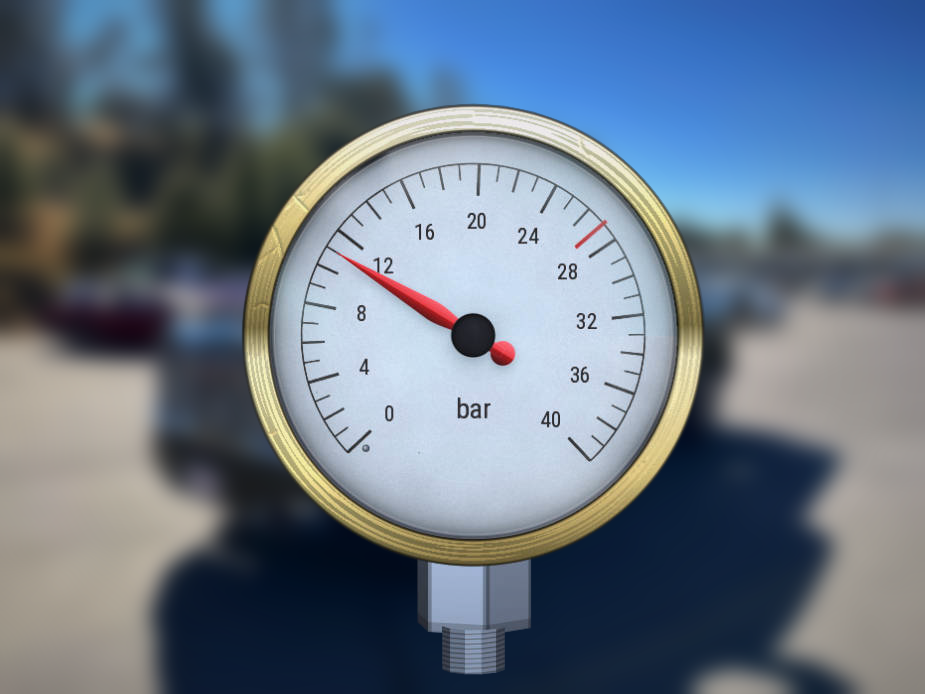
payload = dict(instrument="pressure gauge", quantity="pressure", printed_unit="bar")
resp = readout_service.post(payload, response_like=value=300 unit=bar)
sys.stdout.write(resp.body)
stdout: value=11 unit=bar
